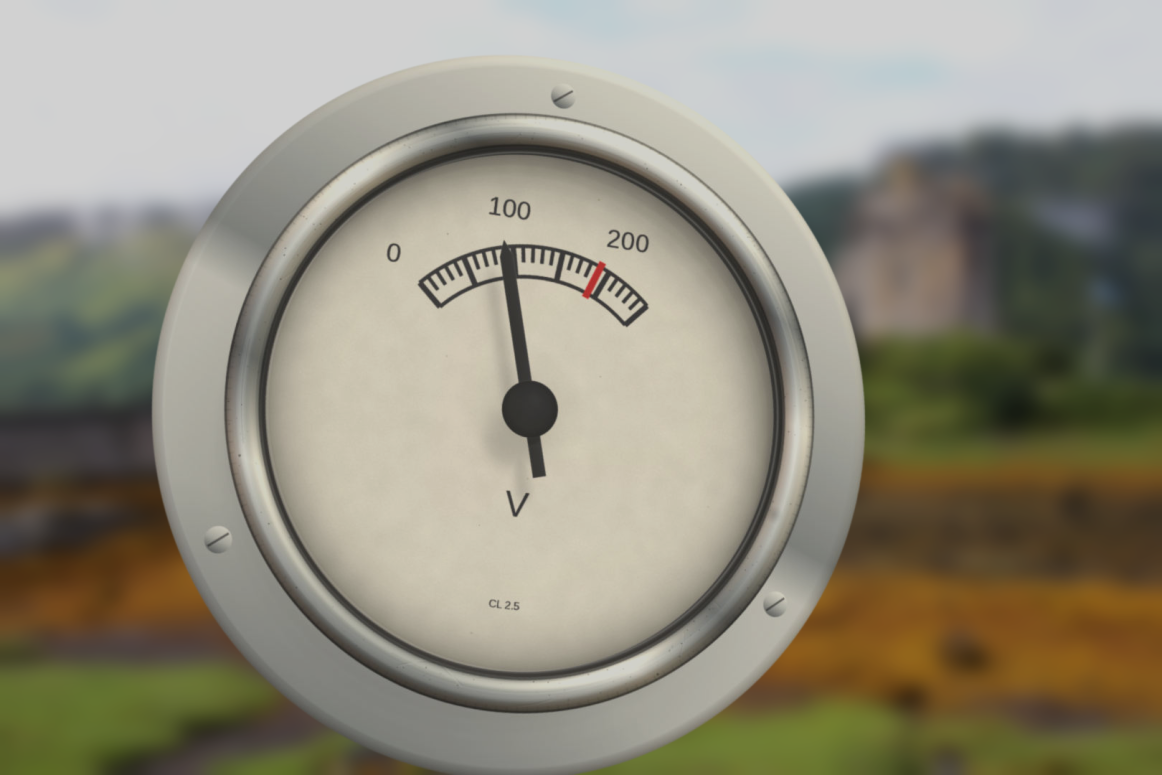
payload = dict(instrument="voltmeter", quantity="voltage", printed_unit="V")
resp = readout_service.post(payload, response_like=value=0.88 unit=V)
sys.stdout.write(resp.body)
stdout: value=90 unit=V
